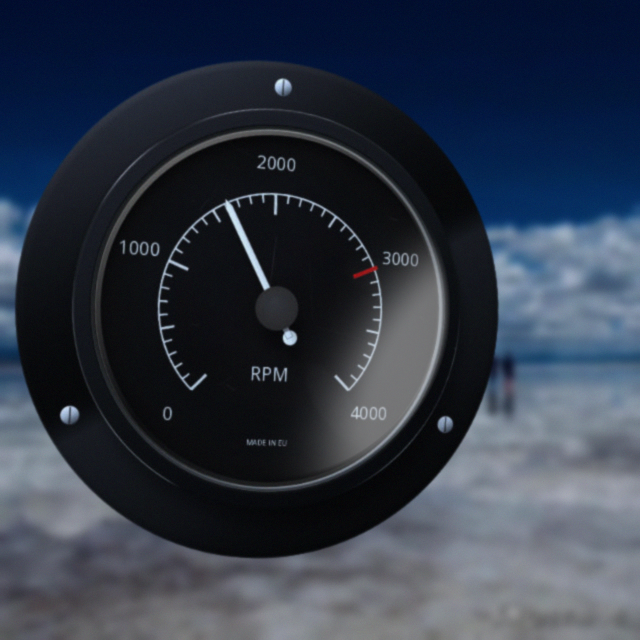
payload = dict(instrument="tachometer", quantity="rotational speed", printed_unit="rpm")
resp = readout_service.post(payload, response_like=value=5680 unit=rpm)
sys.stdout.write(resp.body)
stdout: value=1600 unit=rpm
